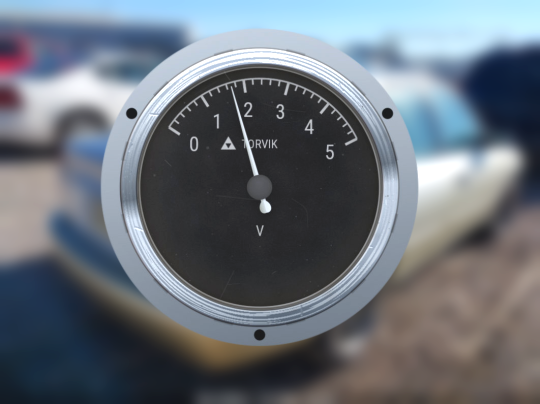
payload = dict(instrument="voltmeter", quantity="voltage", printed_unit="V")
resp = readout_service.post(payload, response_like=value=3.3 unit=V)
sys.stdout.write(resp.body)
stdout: value=1.7 unit=V
